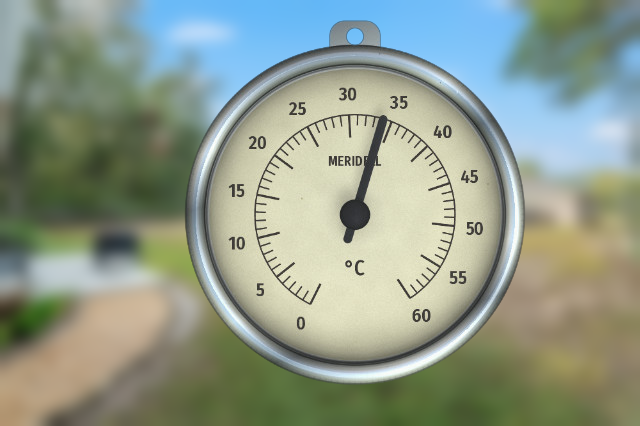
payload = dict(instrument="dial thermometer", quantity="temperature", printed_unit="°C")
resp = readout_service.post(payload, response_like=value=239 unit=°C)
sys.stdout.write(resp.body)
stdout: value=34 unit=°C
